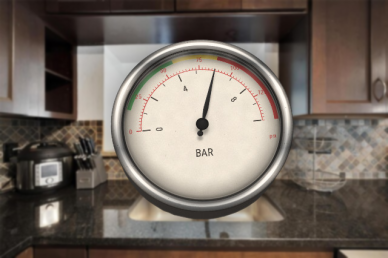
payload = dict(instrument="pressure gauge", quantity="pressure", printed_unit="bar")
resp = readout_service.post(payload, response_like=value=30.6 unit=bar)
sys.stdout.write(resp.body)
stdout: value=6 unit=bar
